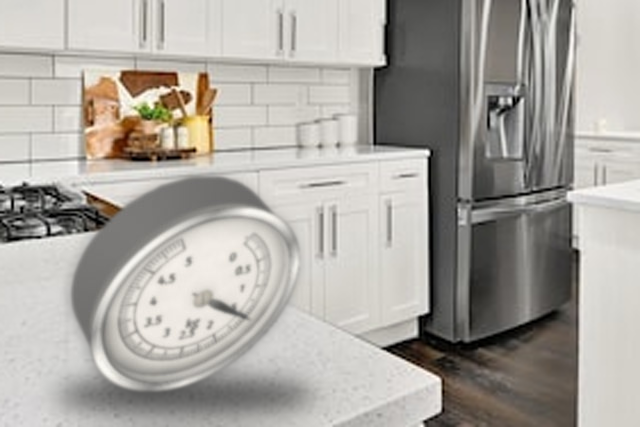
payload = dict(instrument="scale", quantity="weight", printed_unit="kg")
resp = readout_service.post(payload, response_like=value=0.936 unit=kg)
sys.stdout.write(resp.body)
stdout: value=1.5 unit=kg
